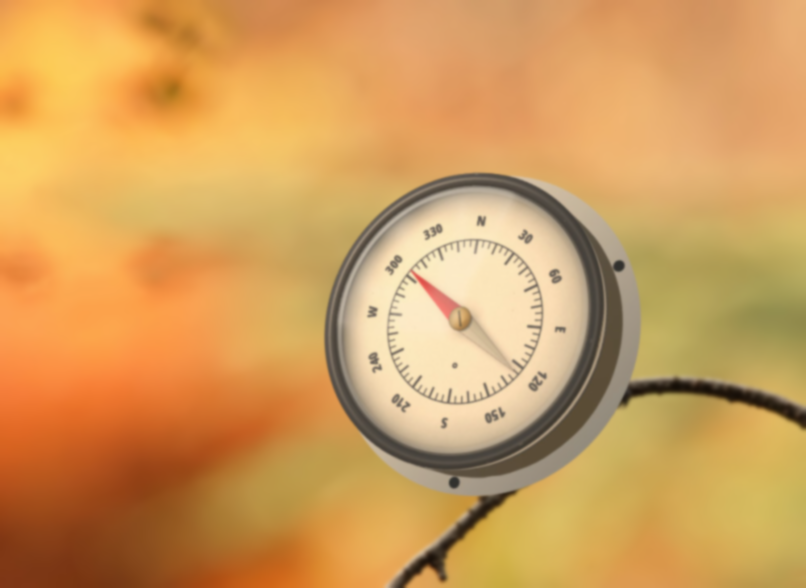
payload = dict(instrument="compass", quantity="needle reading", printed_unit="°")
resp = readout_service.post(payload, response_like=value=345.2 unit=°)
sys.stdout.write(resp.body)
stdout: value=305 unit=°
